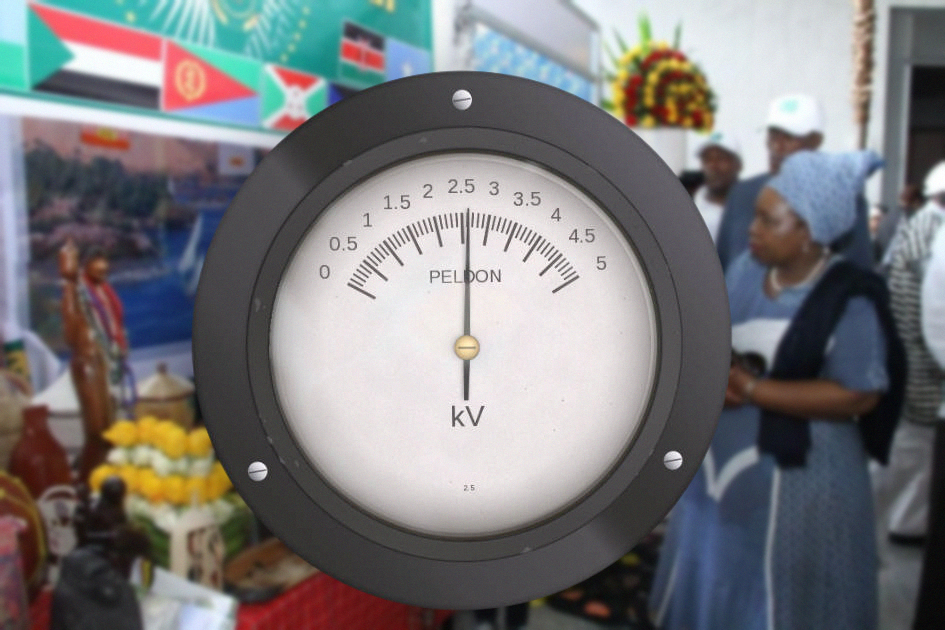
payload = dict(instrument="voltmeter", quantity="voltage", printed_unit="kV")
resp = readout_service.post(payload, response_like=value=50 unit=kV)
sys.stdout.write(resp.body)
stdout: value=2.6 unit=kV
